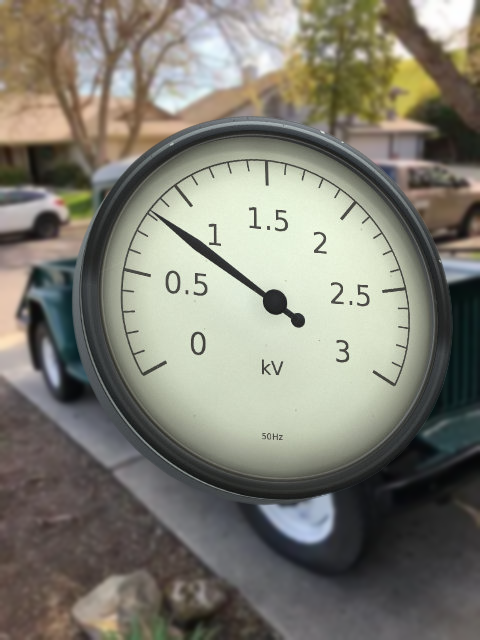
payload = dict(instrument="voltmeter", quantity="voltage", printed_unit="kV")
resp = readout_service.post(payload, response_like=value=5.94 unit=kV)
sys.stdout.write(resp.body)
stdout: value=0.8 unit=kV
